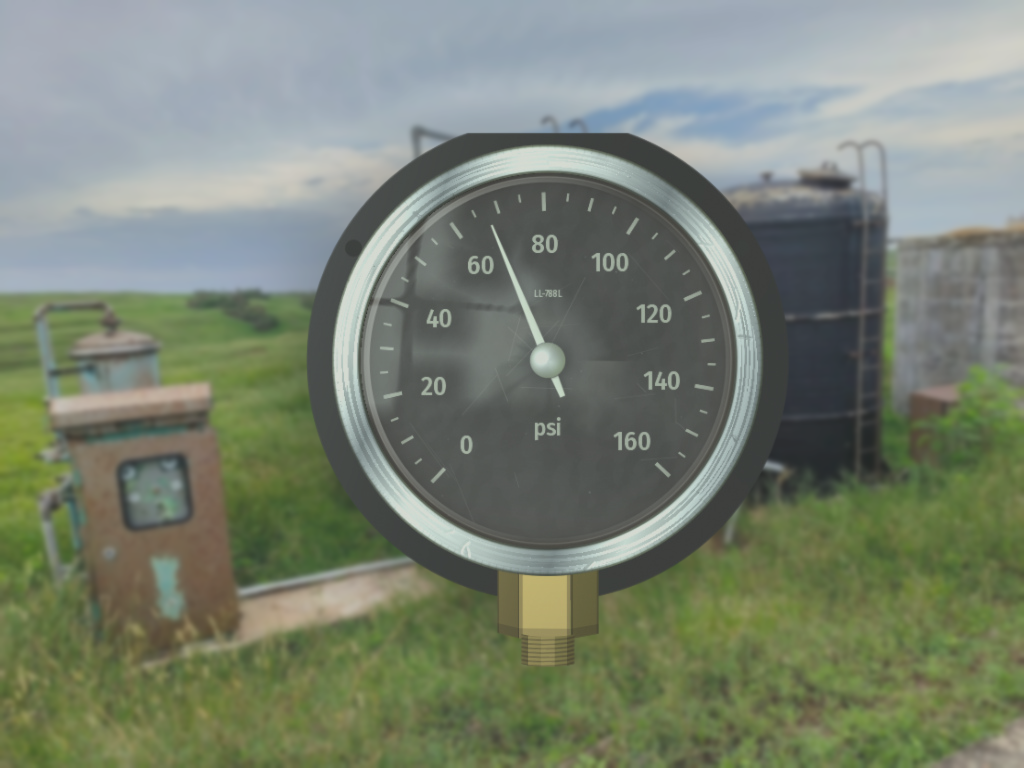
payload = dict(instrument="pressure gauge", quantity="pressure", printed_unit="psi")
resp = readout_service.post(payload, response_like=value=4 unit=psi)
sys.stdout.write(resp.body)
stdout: value=67.5 unit=psi
